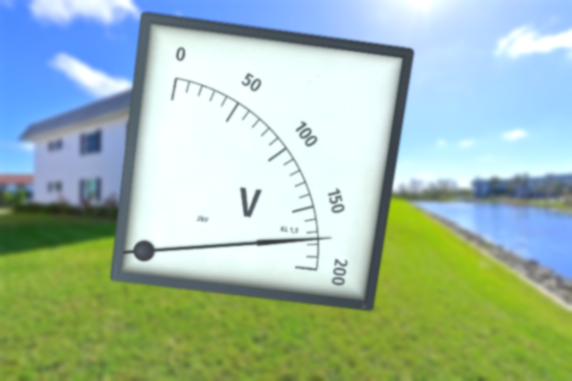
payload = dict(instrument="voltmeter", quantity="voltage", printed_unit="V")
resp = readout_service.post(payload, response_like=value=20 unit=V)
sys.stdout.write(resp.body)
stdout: value=175 unit=V
